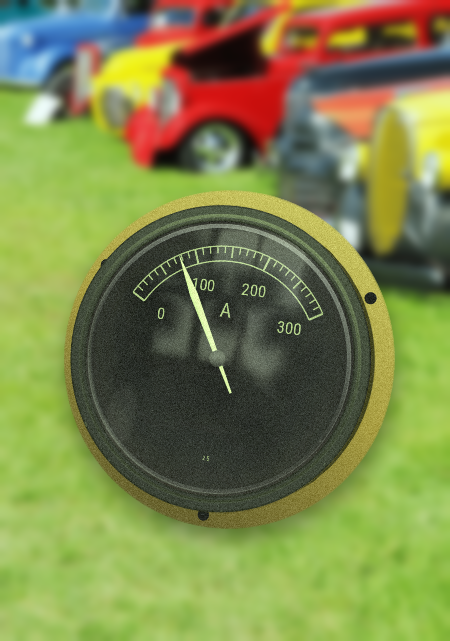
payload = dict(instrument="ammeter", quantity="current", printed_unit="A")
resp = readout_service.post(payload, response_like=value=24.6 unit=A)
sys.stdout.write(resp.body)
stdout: value=80 unit=A
